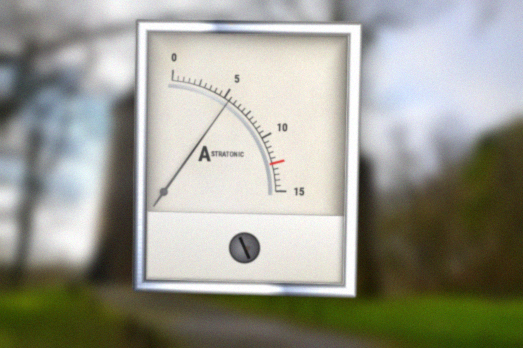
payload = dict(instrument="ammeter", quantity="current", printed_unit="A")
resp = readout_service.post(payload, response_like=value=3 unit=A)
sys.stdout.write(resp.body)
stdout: value=5.5 unit=A
